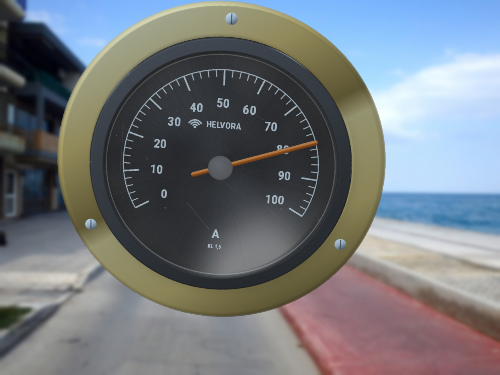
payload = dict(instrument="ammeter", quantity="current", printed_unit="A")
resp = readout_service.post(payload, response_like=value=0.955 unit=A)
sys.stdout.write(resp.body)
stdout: value=80 unit=A
